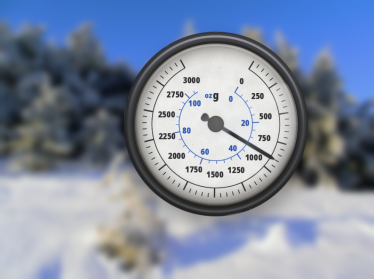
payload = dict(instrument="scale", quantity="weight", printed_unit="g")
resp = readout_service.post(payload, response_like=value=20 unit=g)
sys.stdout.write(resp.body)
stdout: value=900 unit=g
